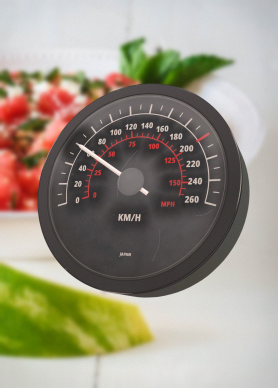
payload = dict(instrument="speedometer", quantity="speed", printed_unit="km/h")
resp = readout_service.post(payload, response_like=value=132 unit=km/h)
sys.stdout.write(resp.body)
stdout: value=60 unit=km/h
